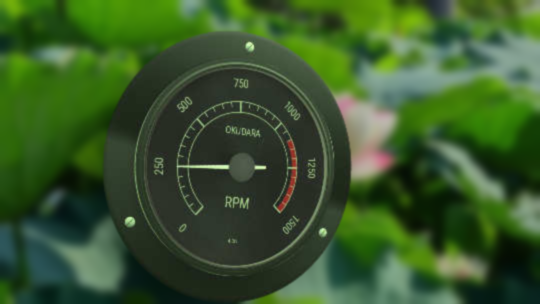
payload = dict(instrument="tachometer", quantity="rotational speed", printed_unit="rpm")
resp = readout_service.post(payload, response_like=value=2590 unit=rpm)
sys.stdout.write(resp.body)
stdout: value=250 unit=rpm
